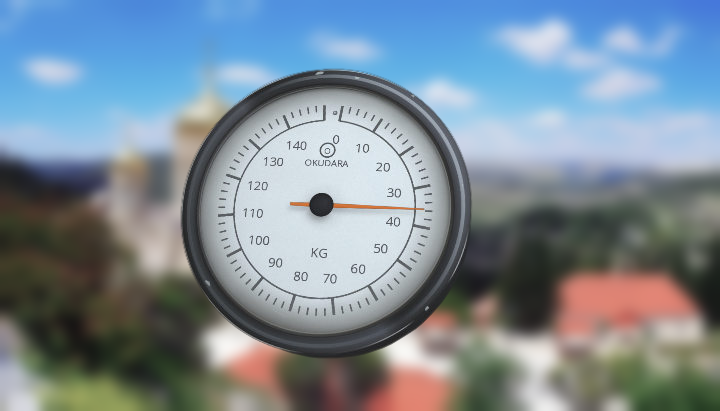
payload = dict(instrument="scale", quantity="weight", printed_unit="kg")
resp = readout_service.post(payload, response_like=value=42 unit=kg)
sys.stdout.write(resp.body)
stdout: value=36 unit=kg
